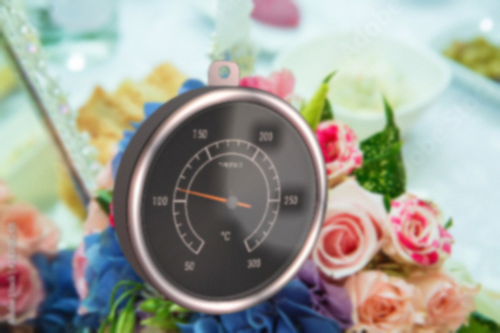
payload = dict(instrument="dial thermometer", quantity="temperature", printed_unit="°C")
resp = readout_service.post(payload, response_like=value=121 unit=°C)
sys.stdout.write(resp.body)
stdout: value=110 unit=°C
